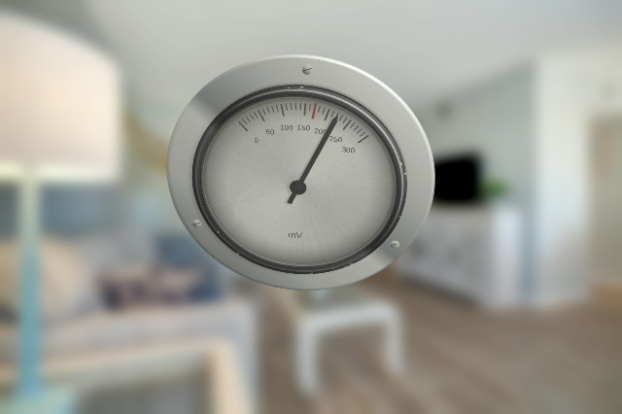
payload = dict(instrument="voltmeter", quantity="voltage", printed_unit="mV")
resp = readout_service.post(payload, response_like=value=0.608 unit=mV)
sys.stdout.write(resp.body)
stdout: value=220 unit=mV
